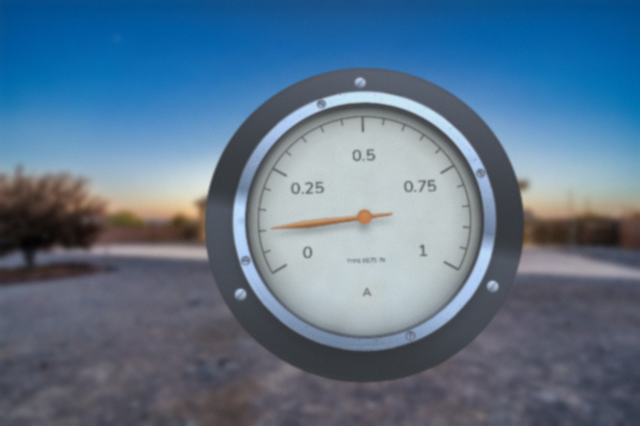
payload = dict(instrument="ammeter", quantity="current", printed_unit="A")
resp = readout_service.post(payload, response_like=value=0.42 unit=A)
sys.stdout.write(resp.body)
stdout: value=0.1 unit=A
